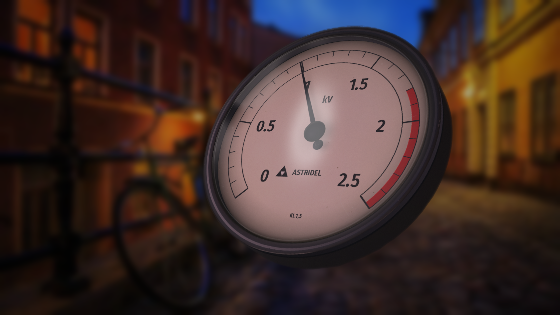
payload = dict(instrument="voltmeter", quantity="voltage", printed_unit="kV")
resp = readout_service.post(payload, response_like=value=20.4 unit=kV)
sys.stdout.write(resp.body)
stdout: value=1 unit=kV
